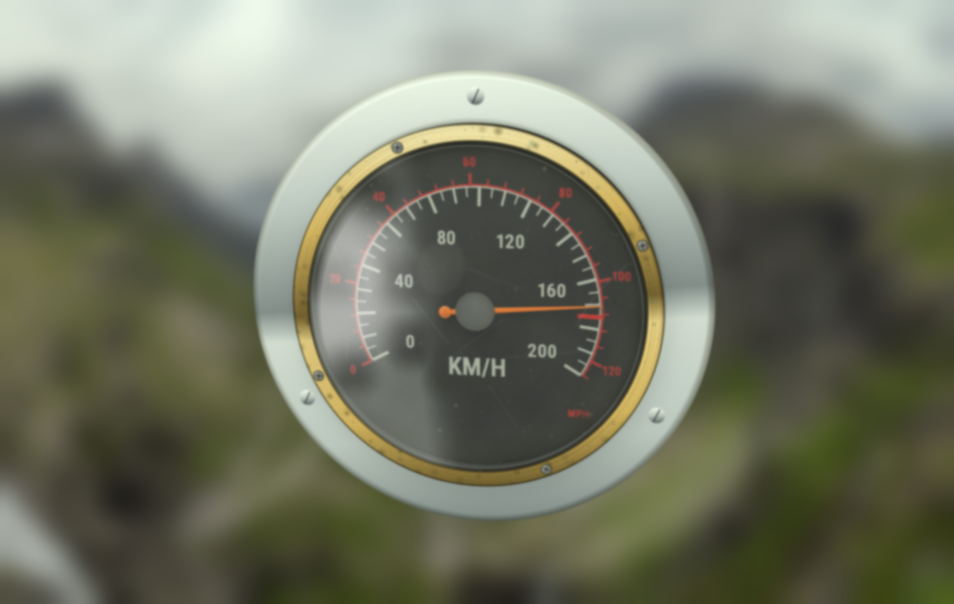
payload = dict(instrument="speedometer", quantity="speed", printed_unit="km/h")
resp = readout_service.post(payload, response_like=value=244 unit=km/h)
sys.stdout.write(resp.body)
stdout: value=170 unit=km/h
